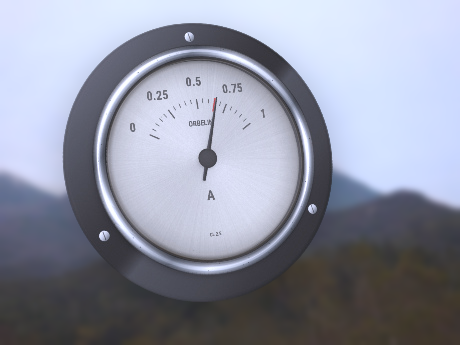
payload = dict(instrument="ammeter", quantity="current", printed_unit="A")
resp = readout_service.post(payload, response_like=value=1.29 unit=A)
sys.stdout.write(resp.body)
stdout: value=0.65 unit=A
